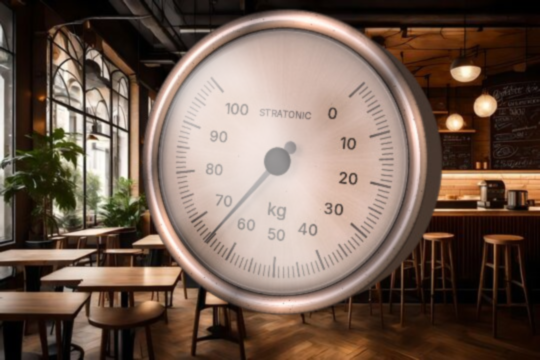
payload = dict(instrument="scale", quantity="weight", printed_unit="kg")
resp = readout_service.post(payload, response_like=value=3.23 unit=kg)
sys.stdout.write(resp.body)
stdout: value=65 unit=kg
